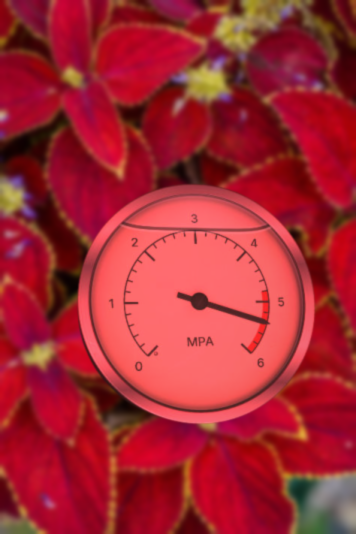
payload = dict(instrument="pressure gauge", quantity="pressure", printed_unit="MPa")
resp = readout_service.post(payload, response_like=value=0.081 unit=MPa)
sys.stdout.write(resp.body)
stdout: value=5.4 unit=MPa
